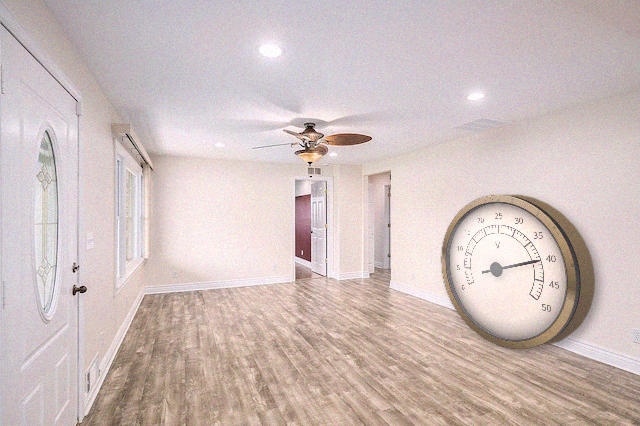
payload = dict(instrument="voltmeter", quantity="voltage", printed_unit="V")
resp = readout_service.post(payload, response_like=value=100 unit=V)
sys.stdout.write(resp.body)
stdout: value=40 unit=V
